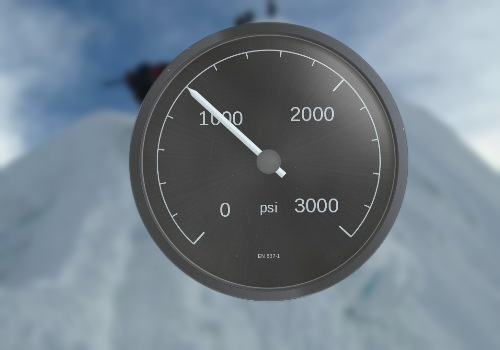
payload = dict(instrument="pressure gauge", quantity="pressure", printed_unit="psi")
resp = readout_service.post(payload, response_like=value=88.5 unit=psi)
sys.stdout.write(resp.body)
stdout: value=1000 unit=psi
